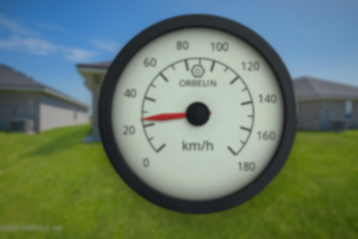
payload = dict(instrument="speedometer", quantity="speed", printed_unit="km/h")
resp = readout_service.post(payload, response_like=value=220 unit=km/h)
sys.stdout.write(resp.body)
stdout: value=25 unit=km/h
